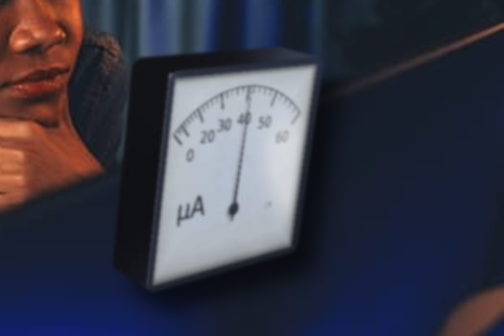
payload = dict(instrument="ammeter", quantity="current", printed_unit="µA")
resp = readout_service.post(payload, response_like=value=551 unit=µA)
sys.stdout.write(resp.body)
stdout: value=40 unit=µA
